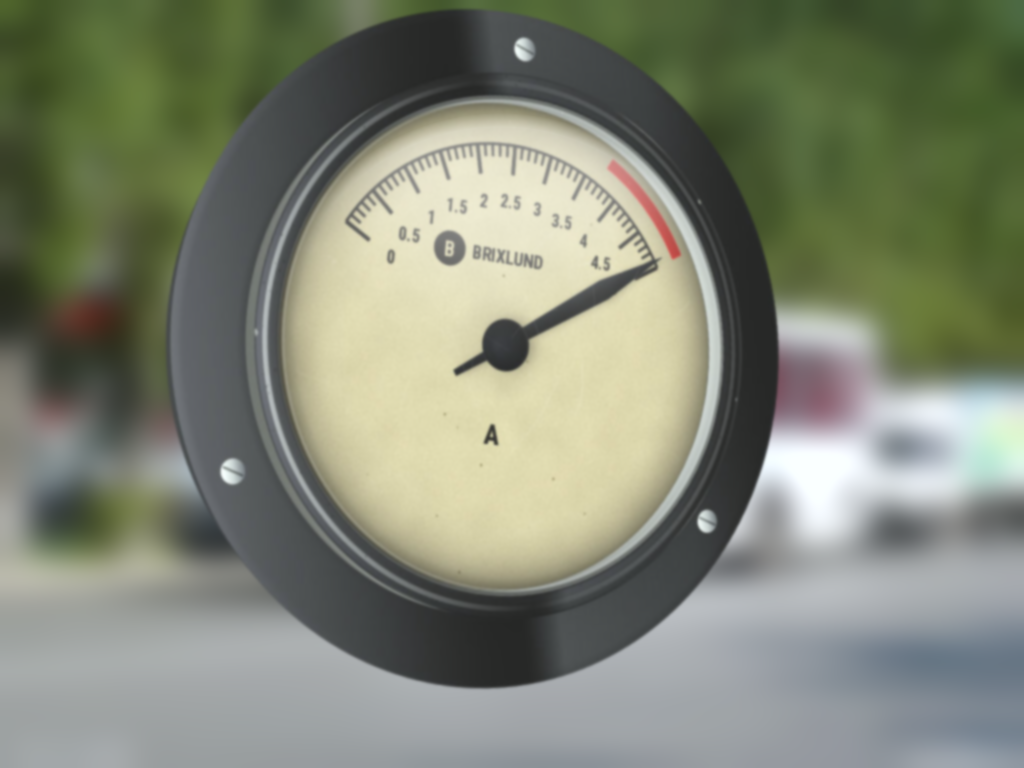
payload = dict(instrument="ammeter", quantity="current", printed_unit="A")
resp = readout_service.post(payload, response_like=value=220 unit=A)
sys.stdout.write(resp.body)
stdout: value=4.9 unit=A
